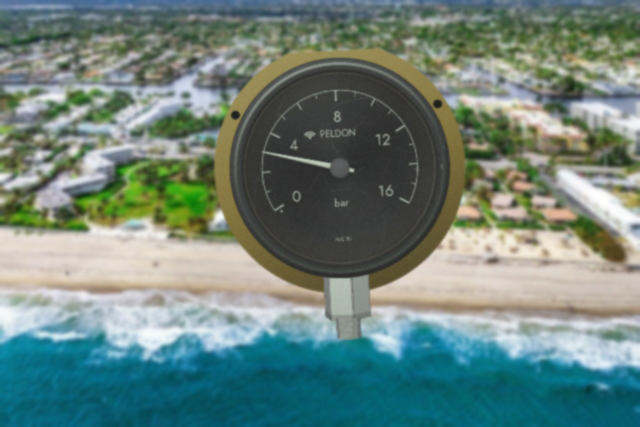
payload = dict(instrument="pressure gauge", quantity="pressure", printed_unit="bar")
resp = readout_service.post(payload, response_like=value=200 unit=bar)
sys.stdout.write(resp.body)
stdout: value=3 unit=bar
